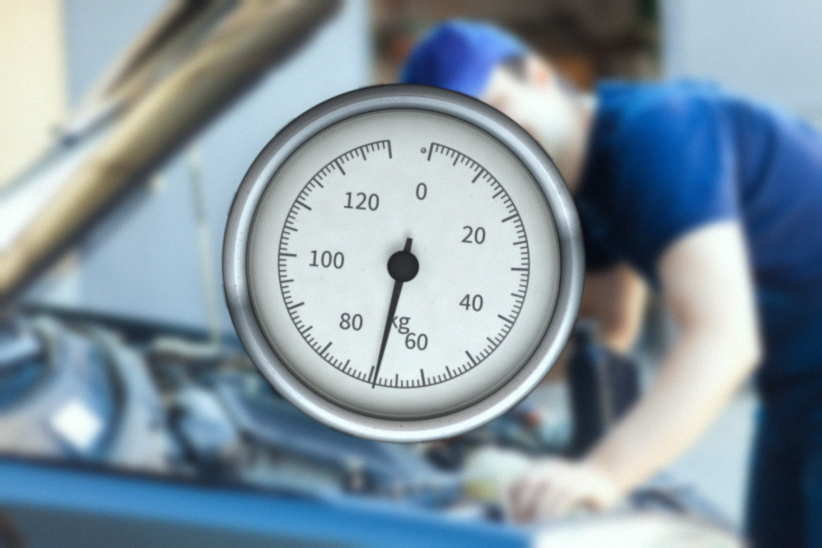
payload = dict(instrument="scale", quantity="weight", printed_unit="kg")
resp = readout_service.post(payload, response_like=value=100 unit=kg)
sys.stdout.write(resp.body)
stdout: value=69 unit=kg
